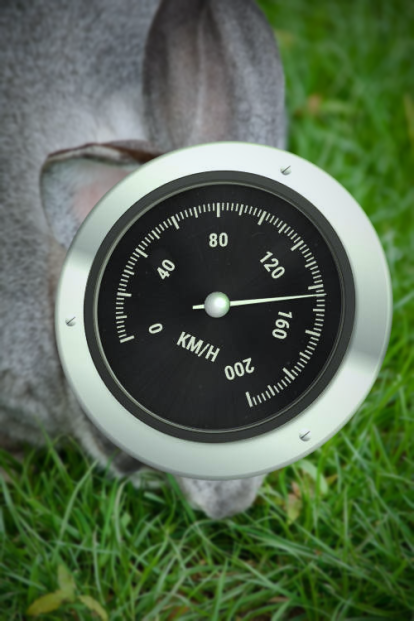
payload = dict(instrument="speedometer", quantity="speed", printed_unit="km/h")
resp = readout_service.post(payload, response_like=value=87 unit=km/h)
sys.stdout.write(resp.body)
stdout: value=144 unit=km/h
